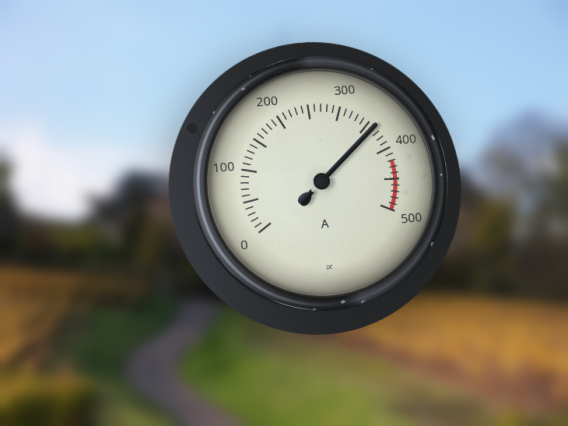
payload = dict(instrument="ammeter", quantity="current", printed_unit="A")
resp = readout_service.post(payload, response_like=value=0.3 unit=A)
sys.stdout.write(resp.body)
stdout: value=360 unit=A
